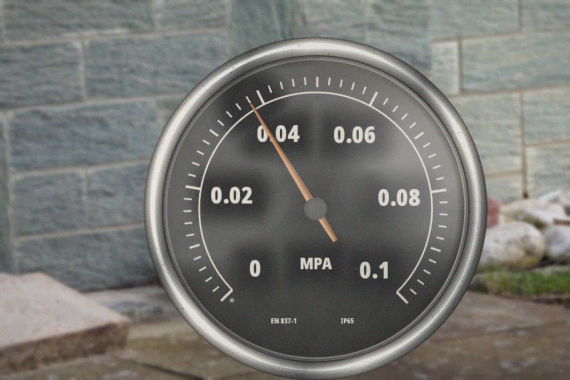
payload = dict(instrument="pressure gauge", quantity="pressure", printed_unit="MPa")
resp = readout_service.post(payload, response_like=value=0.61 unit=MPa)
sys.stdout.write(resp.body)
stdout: value=0.038 unit=MPa
